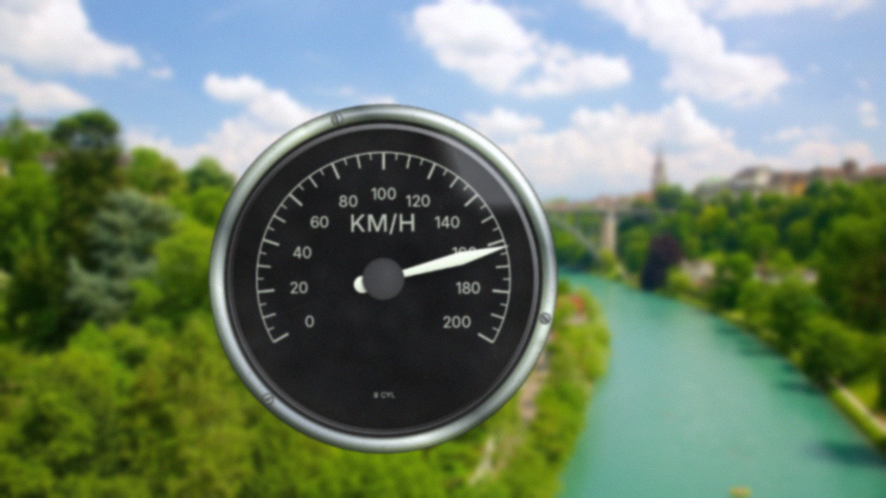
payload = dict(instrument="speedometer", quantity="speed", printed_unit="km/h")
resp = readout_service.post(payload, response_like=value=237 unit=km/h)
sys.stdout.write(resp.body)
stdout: value=162.5 unit=km/h
